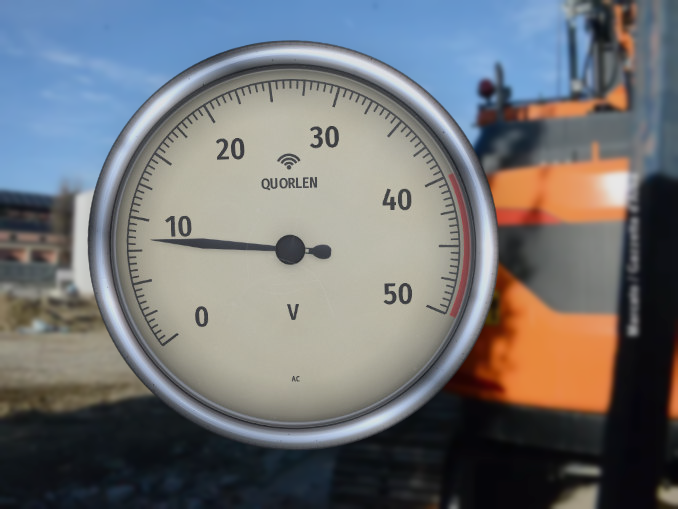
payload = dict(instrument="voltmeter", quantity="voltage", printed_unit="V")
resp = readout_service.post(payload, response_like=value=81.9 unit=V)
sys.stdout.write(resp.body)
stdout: value=8.5 unit=V
